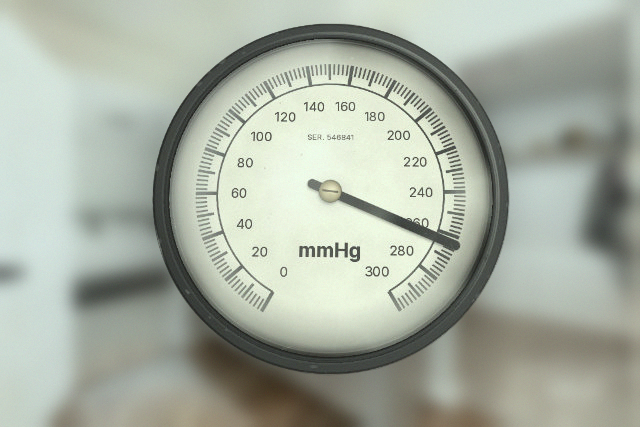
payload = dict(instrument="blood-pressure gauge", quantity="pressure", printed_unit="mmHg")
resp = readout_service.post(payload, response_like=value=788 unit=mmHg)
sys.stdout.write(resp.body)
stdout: value=264 unit=mmHg
